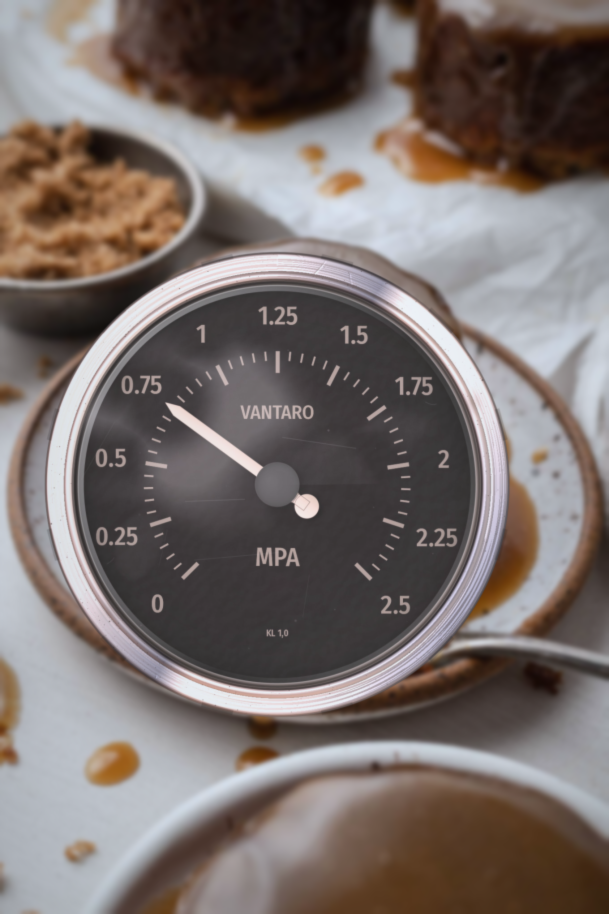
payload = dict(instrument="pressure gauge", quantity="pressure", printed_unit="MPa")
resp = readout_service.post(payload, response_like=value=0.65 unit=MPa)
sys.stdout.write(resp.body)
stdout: value=0.75 unit=MPa
